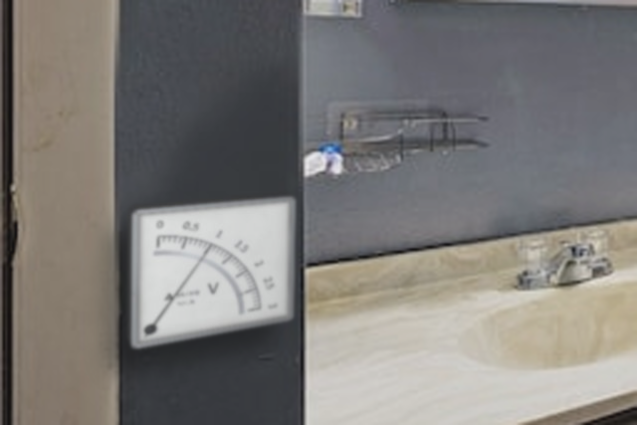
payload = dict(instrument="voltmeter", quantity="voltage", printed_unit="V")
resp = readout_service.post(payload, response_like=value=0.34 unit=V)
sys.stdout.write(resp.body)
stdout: value=1 unit=V
